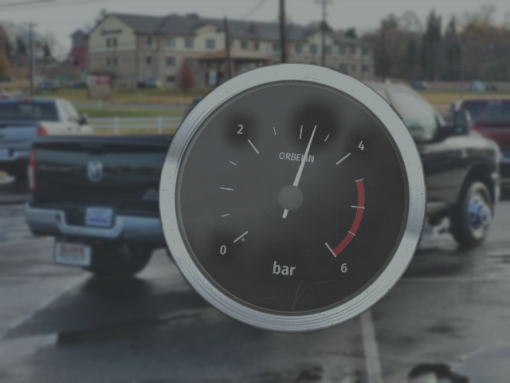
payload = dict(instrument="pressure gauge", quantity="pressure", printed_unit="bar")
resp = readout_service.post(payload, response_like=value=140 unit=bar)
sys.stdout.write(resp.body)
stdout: value=3.25 unit=bar
